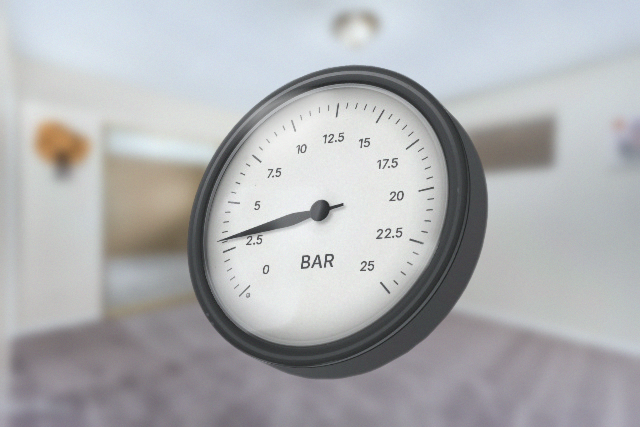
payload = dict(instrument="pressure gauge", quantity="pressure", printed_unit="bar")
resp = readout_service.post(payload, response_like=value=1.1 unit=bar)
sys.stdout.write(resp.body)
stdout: value=3 unit=bar
